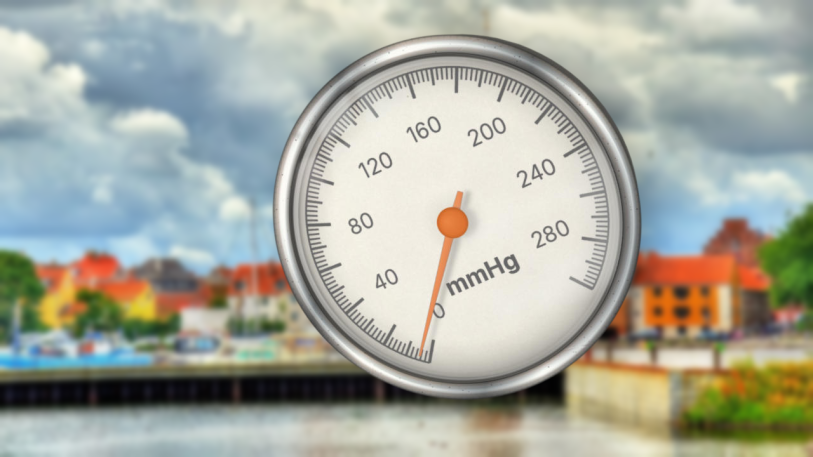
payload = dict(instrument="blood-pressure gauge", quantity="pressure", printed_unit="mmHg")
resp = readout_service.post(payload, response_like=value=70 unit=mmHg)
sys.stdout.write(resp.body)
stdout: value=4 unit=mmHg
